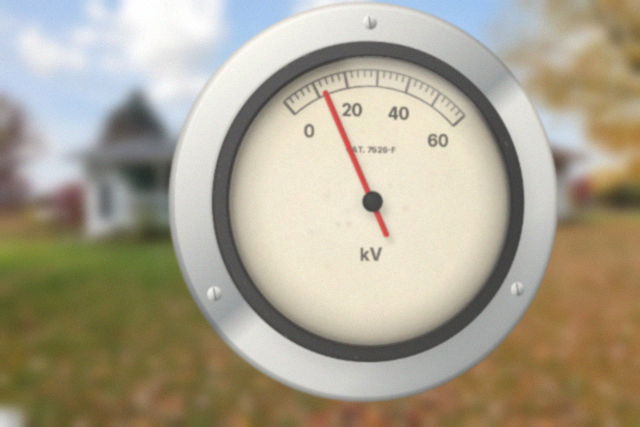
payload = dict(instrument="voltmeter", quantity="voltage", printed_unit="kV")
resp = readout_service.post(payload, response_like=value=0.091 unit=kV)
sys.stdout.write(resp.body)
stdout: value=12 unit=kV
